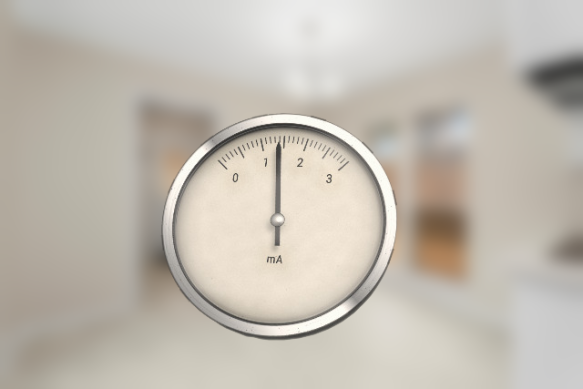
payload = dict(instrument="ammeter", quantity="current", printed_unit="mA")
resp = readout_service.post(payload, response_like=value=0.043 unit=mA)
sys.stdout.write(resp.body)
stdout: value=1.4 unit=mA
